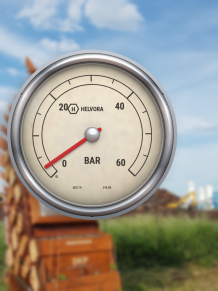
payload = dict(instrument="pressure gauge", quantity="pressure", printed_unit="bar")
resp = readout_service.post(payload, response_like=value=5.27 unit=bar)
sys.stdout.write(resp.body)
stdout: value=2.5 unit=bar
